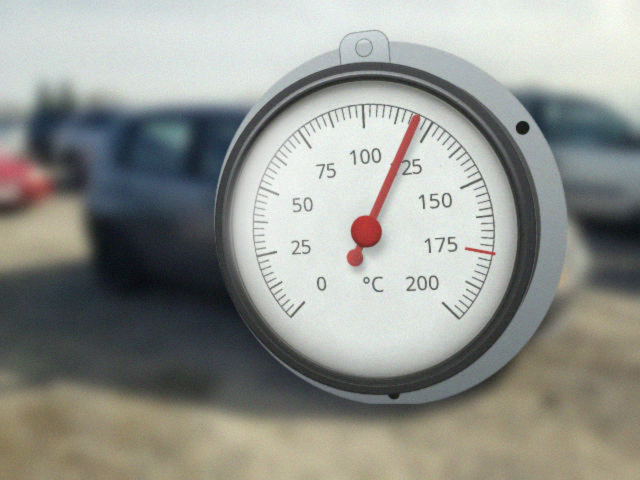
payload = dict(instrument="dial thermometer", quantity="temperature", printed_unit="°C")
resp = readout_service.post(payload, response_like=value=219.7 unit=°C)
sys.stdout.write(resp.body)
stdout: value=120 unit=°C
